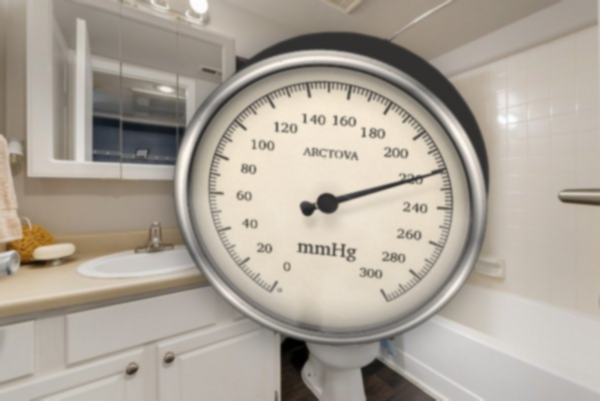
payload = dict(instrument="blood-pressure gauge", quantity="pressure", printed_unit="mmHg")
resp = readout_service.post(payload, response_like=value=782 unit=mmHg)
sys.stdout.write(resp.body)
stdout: value=220 unit=mmHg
